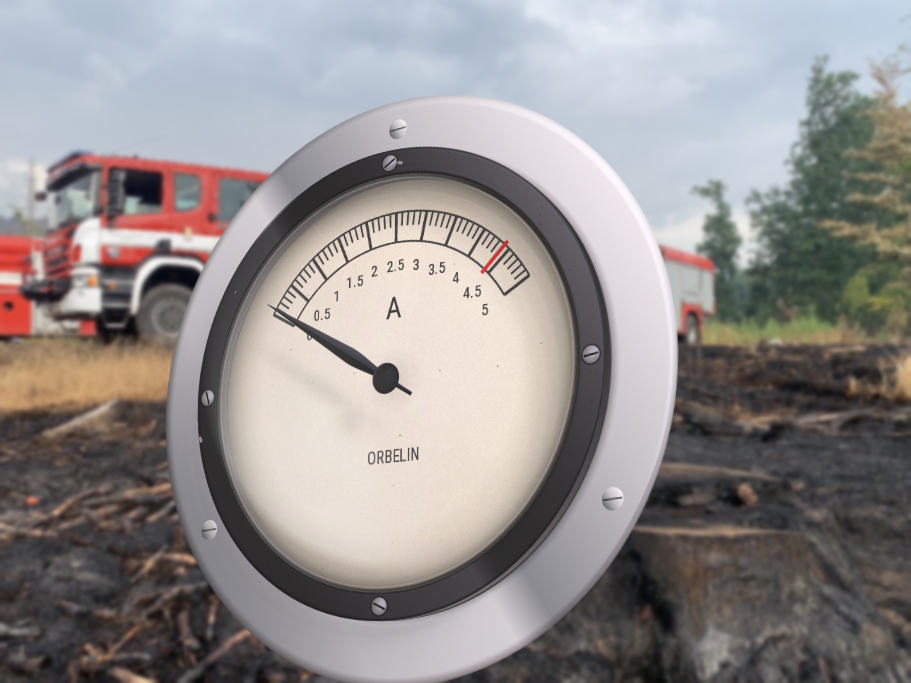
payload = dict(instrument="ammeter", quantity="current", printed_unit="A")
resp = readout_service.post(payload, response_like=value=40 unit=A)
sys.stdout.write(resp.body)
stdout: value=0.1 unit=A
